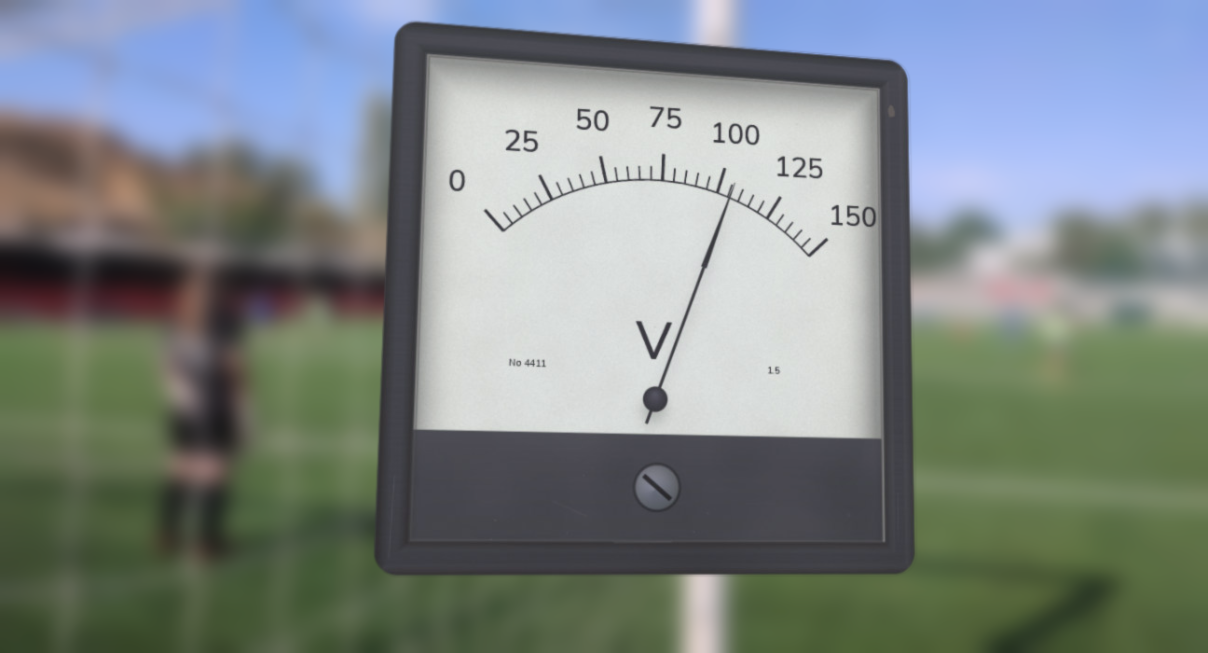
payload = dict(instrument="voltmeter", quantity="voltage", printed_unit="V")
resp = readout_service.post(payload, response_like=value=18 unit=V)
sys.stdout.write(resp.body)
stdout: value=105 unit=V
